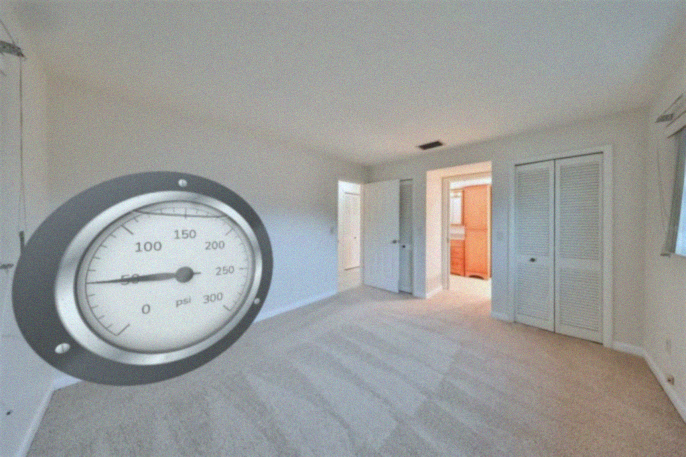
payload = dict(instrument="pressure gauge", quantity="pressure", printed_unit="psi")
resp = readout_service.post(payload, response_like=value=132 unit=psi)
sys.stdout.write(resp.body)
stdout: value=50 unit=psi
